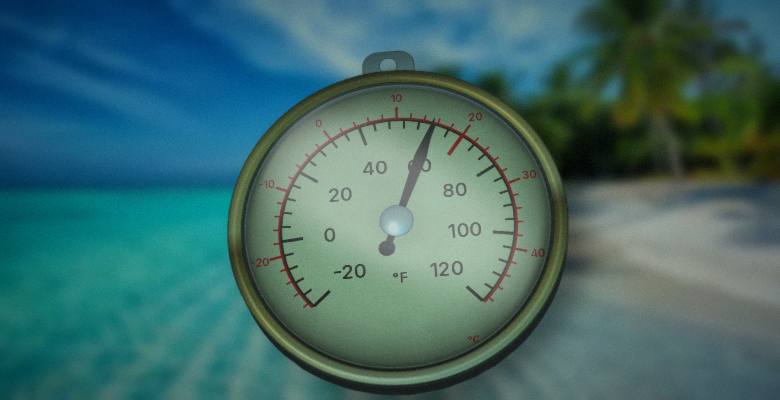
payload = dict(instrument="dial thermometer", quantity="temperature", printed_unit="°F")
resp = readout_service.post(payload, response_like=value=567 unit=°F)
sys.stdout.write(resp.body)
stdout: value=60 unit=°F
